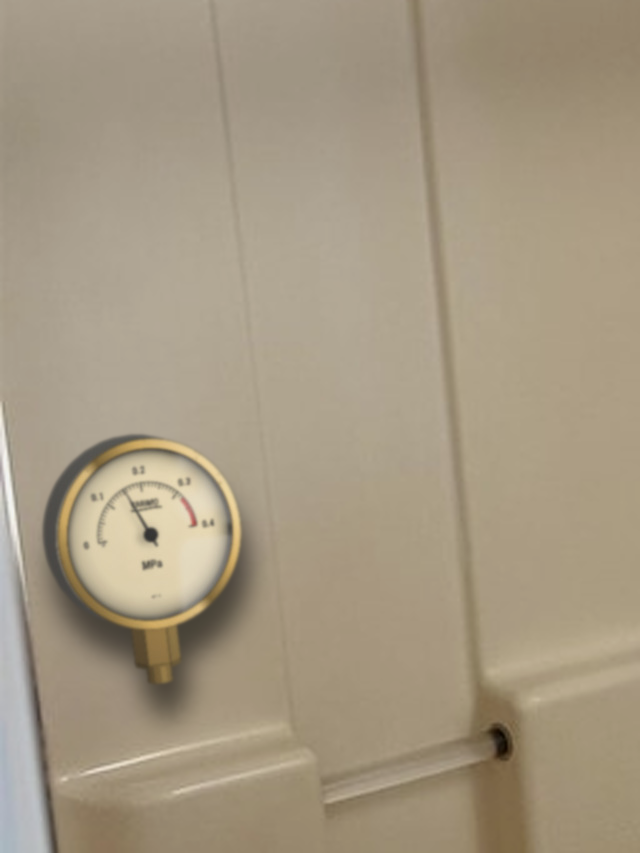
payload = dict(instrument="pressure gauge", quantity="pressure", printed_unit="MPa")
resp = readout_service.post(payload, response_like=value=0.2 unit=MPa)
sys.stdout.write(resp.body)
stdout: value=0.15 unit=MPa
